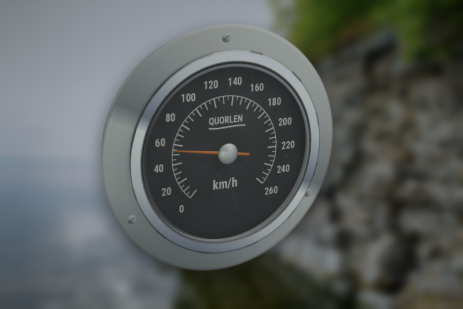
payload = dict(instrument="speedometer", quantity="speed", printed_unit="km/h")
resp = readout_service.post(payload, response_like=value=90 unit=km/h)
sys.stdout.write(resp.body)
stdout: value=55 unit=km/h
